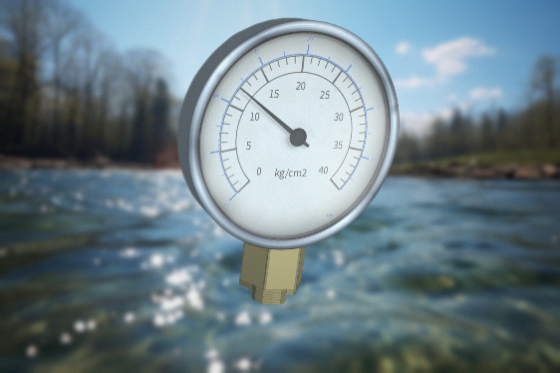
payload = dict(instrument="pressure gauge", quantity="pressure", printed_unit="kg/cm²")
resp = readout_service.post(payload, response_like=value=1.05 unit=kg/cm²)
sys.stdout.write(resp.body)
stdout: value=12 unit=kg/cm²
